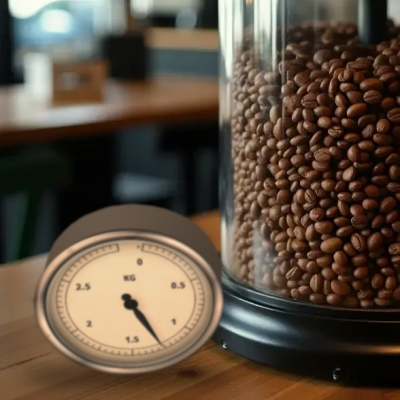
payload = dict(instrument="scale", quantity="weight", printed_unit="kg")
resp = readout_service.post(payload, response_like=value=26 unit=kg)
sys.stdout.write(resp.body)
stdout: value=1.25 unit=kg
